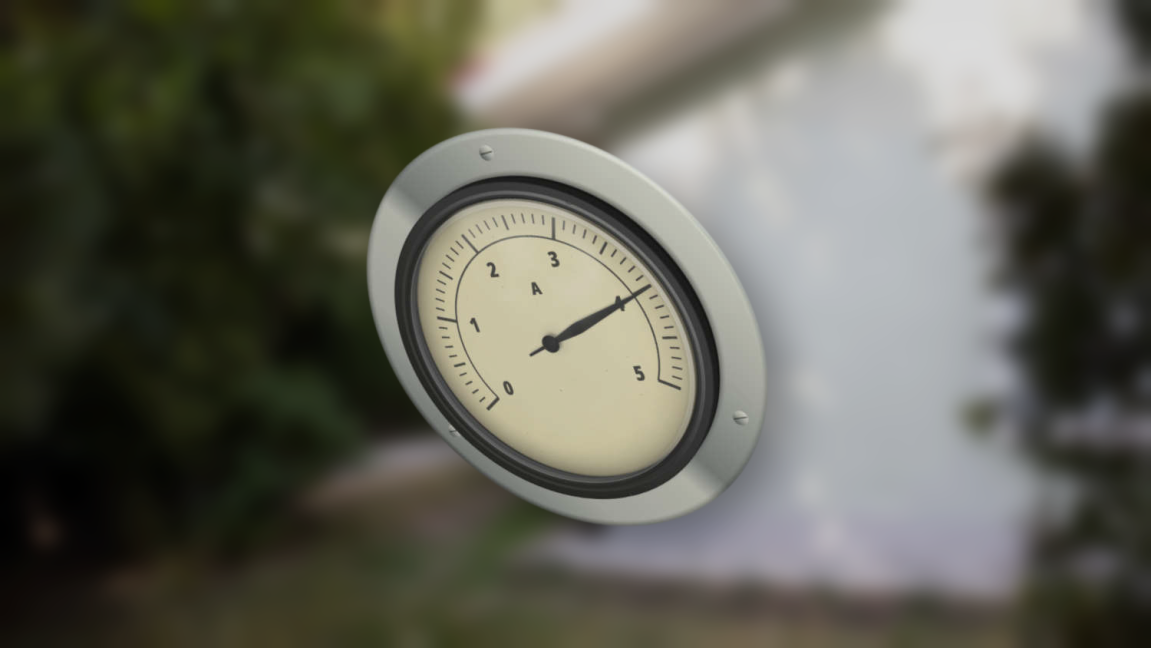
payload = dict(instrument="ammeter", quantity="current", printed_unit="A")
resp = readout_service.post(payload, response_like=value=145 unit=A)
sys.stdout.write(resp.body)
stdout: value=4 unit=A
